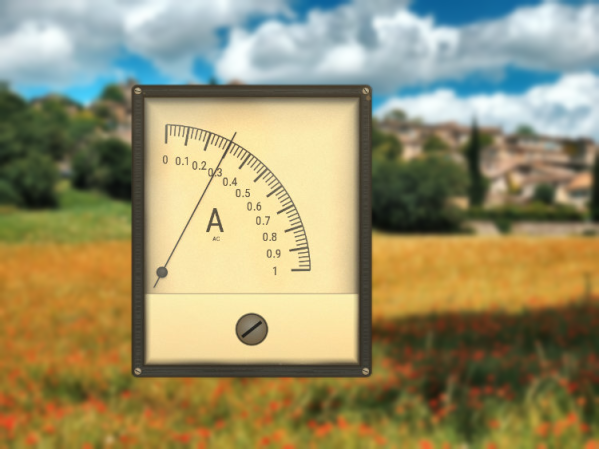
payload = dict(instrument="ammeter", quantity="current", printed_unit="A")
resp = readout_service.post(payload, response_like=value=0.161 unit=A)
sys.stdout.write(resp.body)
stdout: value=0.3 unit=A
